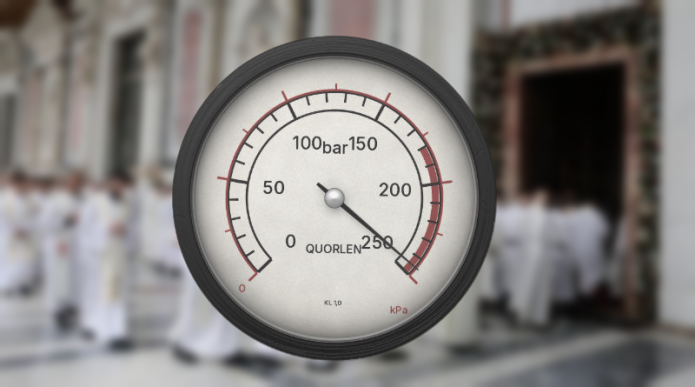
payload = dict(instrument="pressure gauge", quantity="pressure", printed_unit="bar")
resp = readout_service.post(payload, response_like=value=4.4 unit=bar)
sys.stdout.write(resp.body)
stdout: value=245 unit=bar
